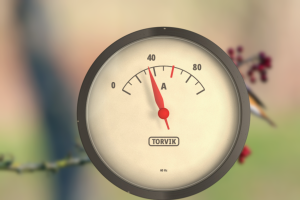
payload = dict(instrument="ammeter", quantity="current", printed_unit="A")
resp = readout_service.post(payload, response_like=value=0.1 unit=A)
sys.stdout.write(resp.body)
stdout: value=35 unit=A
